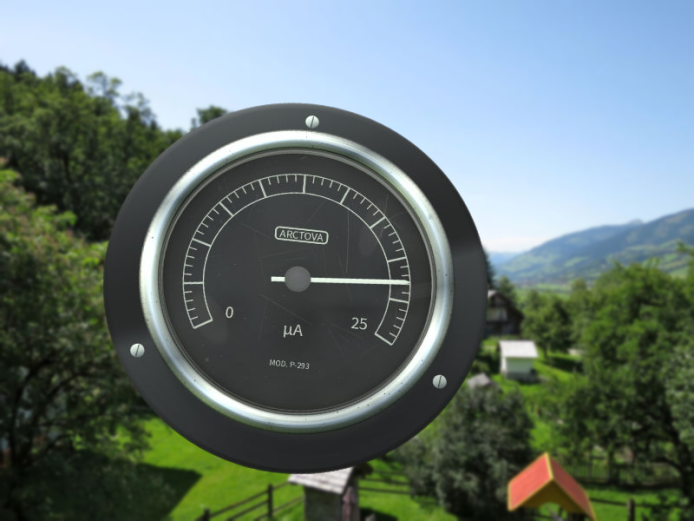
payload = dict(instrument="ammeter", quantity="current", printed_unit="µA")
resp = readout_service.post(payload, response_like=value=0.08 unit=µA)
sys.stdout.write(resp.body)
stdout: value=21.5 unit=µA
